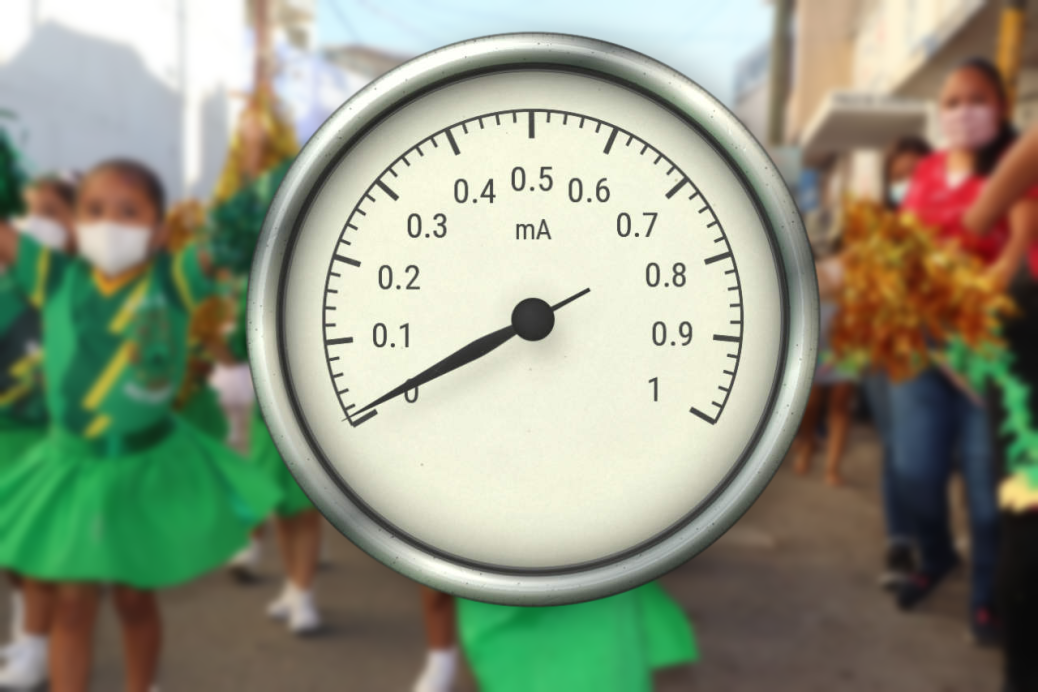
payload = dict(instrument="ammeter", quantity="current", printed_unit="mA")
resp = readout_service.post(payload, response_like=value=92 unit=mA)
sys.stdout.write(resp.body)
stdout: value=0.01 unit=mA
